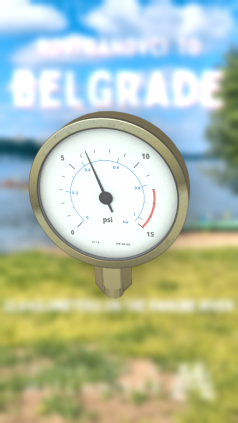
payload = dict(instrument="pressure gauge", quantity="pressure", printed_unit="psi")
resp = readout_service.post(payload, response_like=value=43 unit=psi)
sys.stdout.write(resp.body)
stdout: value=6.5 unit=psi
